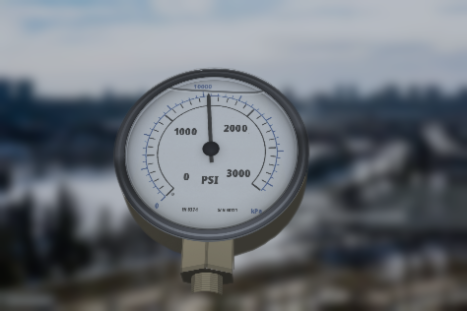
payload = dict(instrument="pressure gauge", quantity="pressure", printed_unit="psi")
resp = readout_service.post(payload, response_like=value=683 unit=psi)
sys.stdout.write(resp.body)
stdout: value=1500 unit=psi
